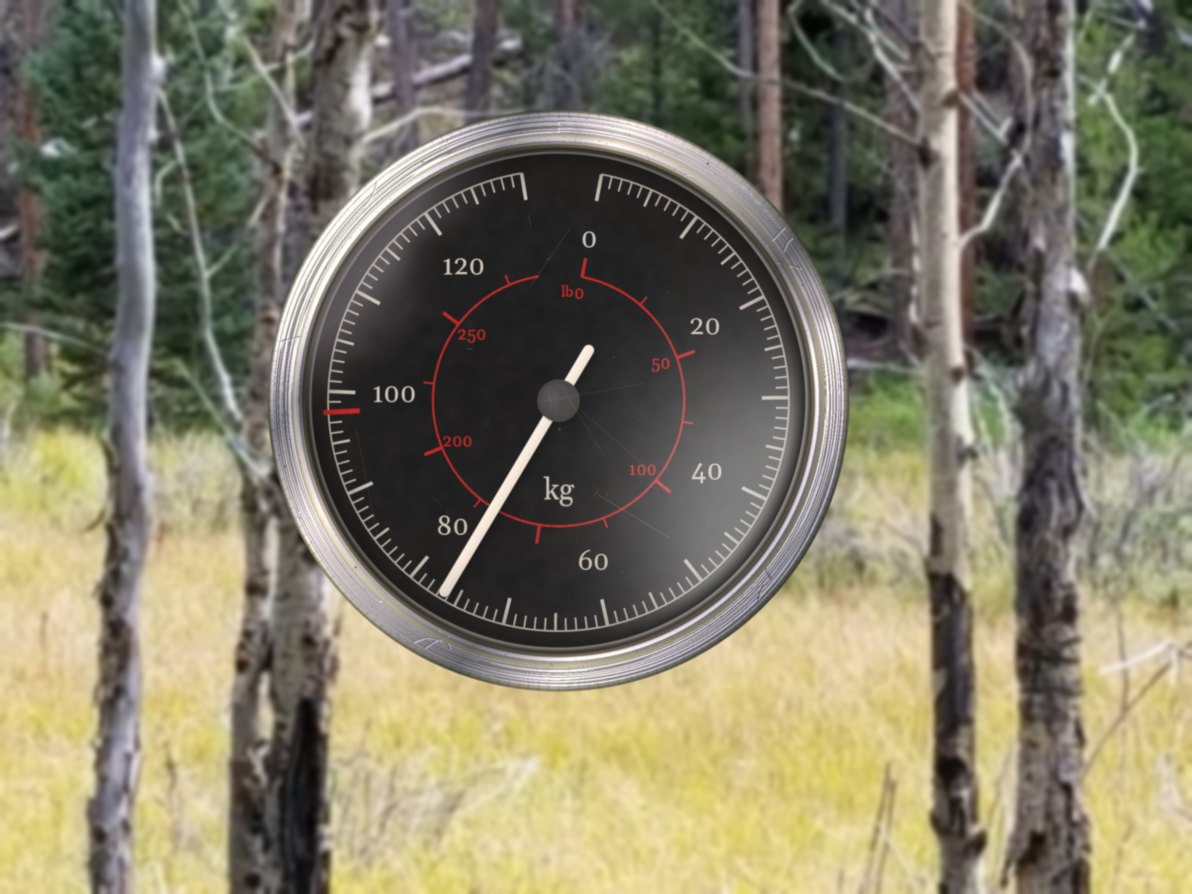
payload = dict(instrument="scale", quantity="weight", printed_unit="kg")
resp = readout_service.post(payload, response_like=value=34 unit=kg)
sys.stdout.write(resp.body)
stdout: value=76.5 unit=kg
